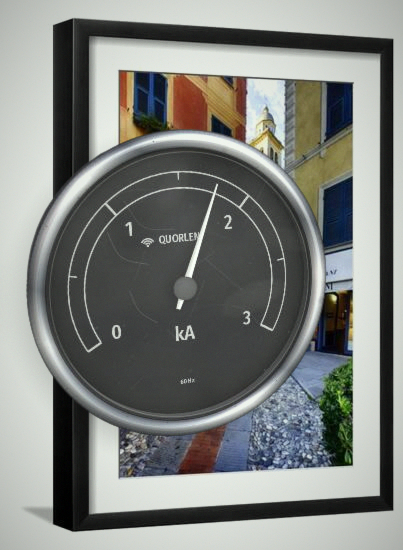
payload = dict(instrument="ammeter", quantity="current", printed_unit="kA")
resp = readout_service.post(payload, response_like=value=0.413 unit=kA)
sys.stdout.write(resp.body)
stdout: value=1.75 unit=kA
